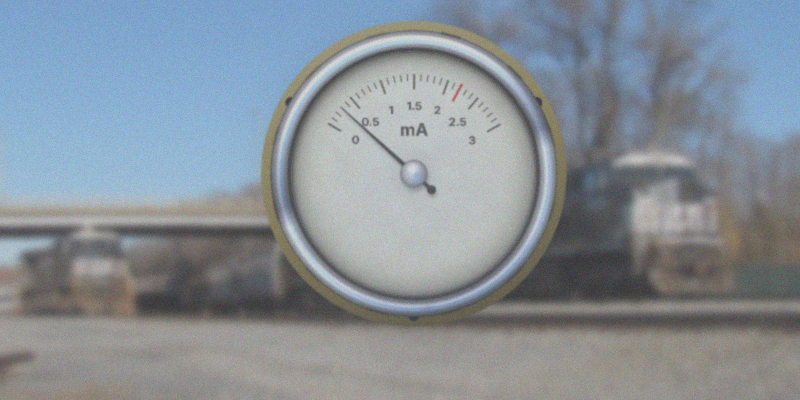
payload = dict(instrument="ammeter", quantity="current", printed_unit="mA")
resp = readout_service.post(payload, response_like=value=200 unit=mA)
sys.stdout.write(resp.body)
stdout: value=0.3 unit=mA
